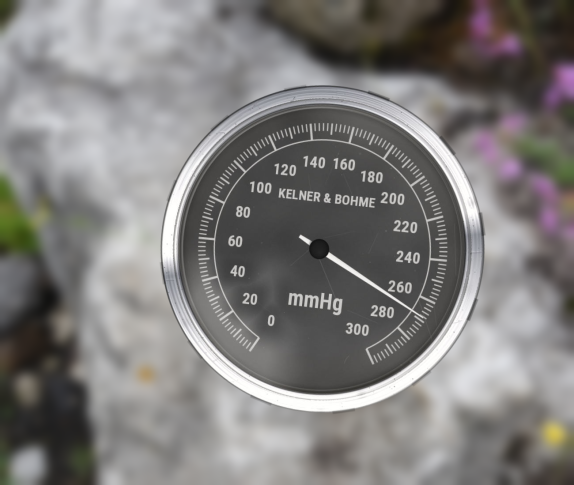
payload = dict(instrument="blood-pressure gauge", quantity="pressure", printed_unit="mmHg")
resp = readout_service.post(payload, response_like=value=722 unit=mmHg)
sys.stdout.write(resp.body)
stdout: value=268 unit=mmHg
